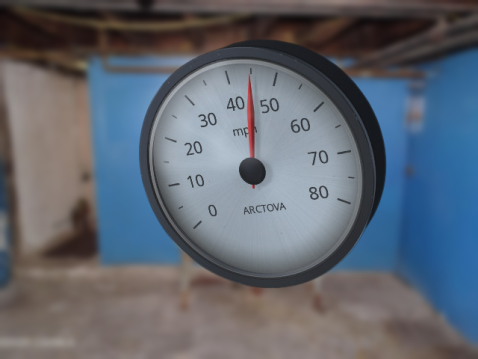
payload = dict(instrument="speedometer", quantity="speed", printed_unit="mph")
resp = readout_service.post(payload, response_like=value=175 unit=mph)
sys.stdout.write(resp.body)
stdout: value=45 unit=mph
